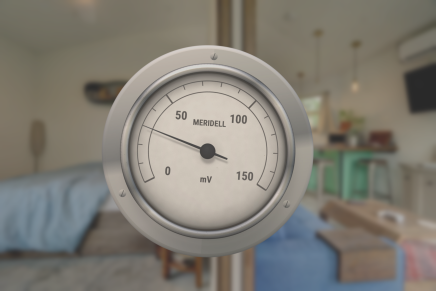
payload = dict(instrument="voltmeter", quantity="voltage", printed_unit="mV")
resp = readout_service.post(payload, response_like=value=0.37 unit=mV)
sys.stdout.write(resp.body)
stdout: value=30 unit=mV
